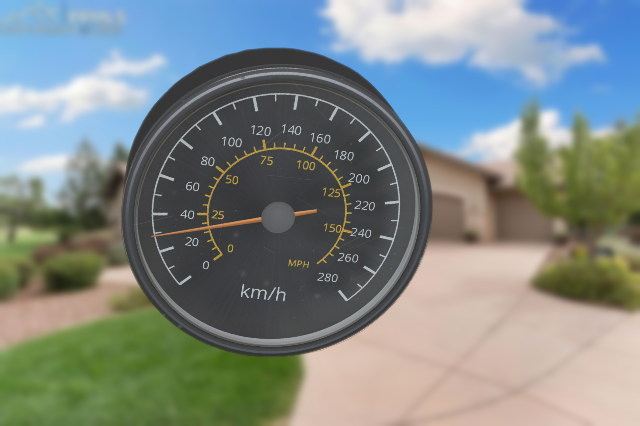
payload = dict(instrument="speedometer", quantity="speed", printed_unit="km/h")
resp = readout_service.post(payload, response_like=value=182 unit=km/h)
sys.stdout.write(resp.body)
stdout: value=30 unit=km/h
